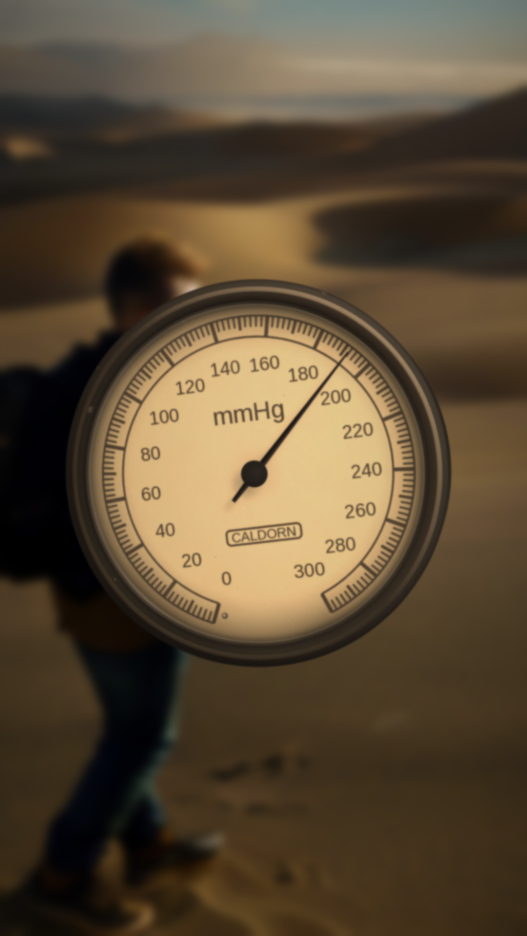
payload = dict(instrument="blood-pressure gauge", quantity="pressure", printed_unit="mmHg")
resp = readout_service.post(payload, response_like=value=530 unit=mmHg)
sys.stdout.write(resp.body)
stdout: value=192 unit=mmHg
